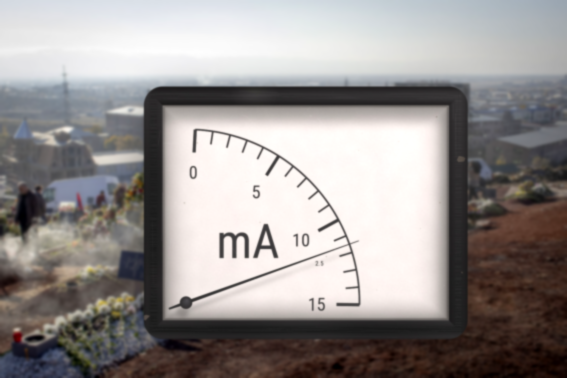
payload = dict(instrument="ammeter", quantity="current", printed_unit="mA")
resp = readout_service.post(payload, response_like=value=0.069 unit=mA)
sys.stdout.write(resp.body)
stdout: value=11.5 unit=mA
